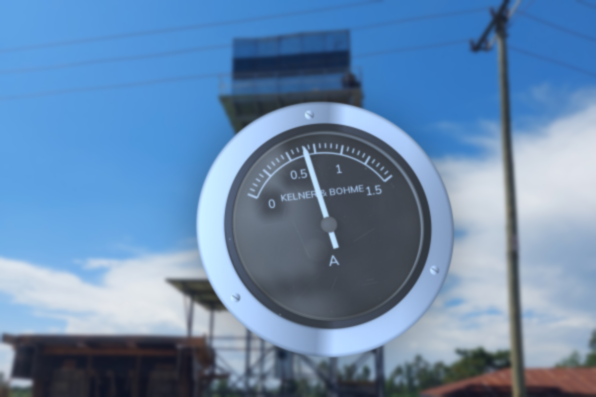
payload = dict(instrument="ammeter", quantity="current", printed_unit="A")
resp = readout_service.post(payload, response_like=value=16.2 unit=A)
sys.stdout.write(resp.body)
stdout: value=0.65 unit=A
